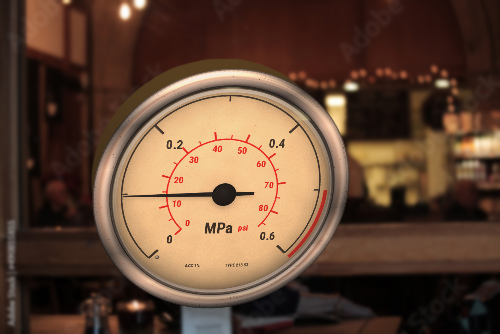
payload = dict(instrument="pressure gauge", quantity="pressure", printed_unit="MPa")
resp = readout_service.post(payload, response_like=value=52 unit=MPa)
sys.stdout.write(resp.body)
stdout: value=0.1 unit=MPa
